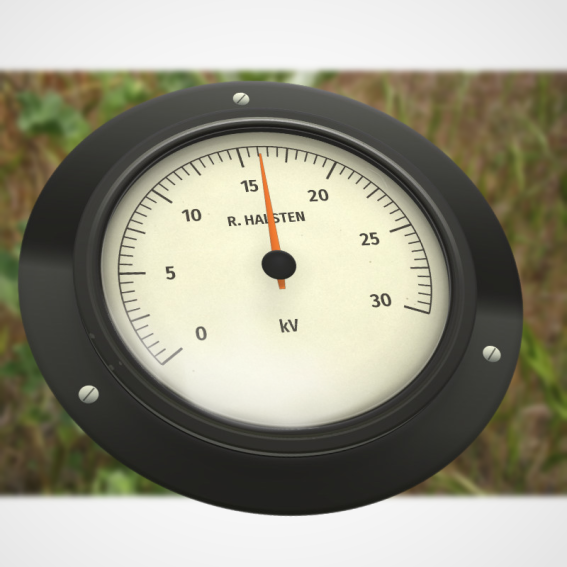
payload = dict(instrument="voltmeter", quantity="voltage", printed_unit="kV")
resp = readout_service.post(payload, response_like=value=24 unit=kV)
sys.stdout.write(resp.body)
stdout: value=16 unit=kV
